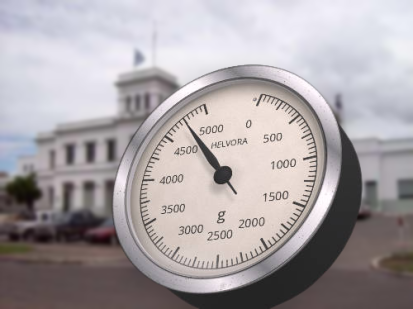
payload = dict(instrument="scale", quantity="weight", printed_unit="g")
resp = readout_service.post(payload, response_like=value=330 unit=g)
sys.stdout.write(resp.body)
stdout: value=4750 unit=g
